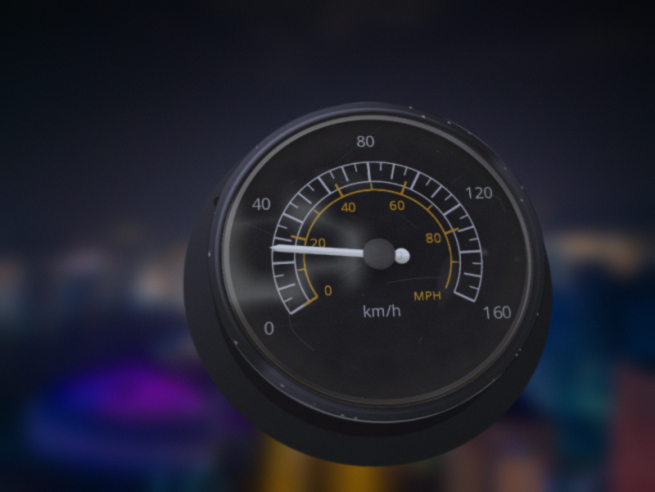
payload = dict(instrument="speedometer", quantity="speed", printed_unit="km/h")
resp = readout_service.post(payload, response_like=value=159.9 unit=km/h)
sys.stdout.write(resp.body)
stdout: value=25 unit=km/h
